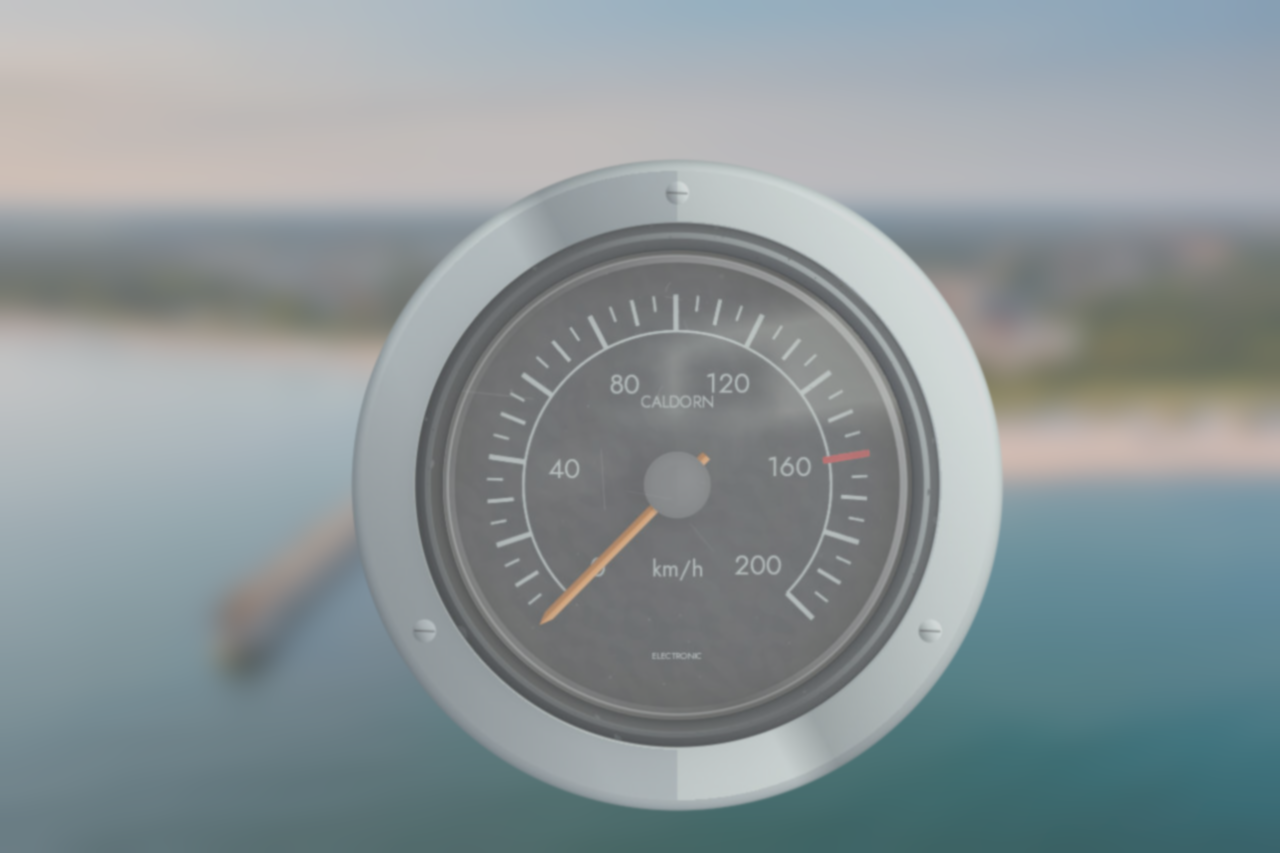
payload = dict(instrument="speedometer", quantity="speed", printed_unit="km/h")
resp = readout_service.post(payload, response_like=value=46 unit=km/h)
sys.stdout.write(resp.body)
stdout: value=0 unit=km/h
